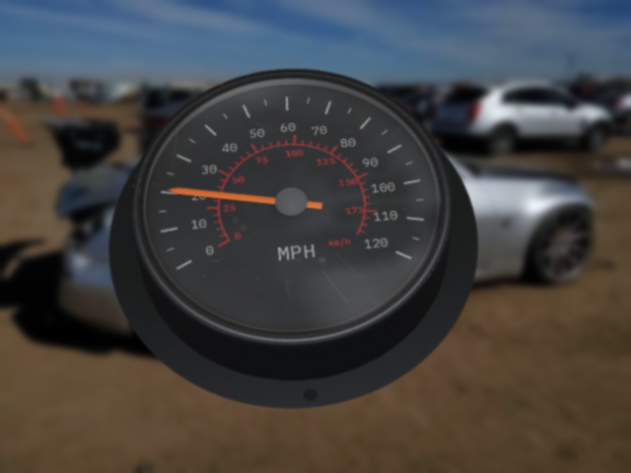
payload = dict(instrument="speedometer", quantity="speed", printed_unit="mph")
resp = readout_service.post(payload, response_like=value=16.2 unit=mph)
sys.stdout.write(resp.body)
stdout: value=20 unit=mph
